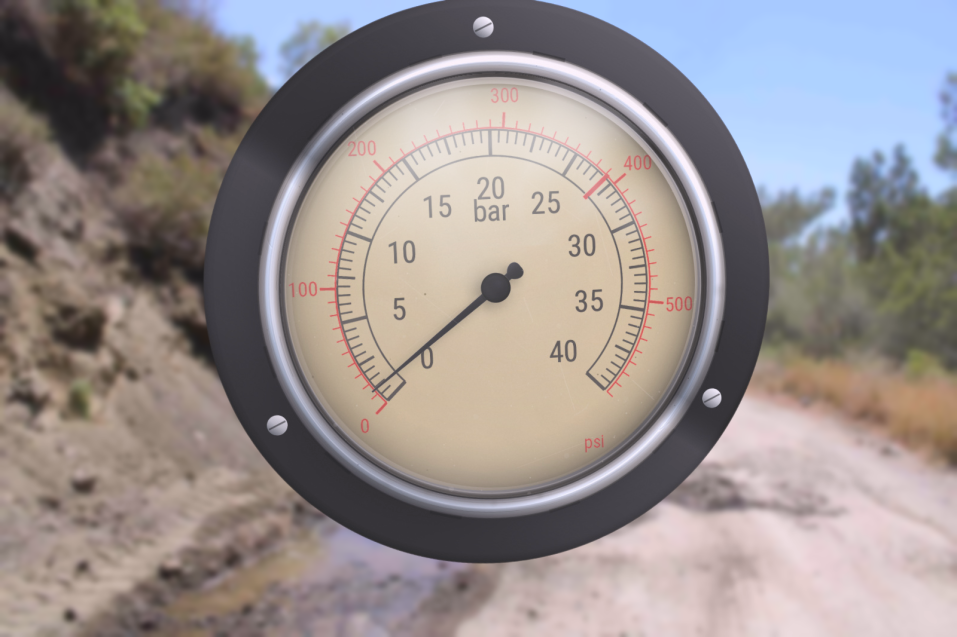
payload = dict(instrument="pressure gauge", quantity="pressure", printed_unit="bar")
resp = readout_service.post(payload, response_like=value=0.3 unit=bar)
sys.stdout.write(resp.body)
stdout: value=1 unit=bar
